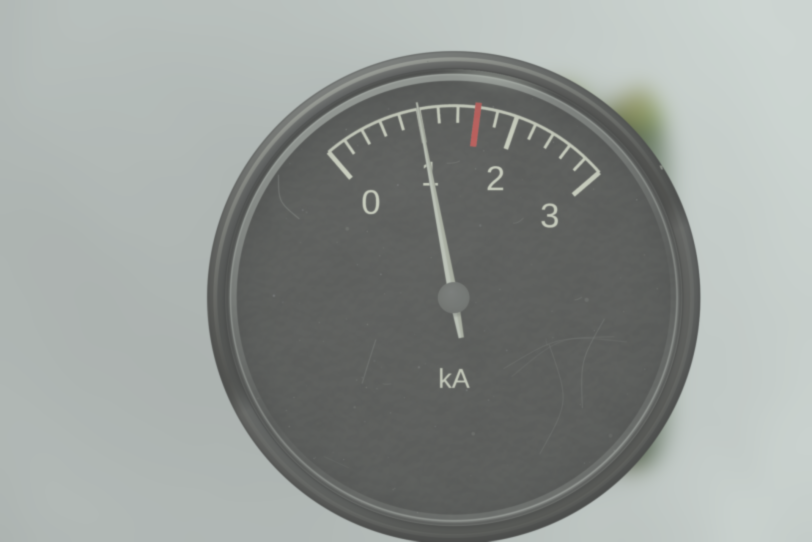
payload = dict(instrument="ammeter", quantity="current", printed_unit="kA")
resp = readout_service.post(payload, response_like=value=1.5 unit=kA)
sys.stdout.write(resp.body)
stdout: value=1 unit=kA
